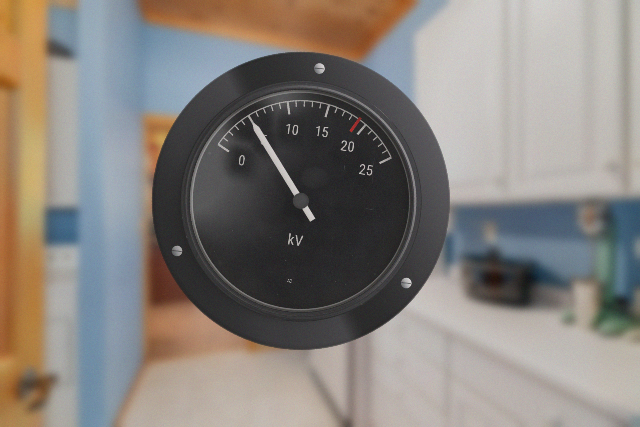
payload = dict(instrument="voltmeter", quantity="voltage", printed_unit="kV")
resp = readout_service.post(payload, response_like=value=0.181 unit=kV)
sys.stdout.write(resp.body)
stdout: value=5 unit=kV
